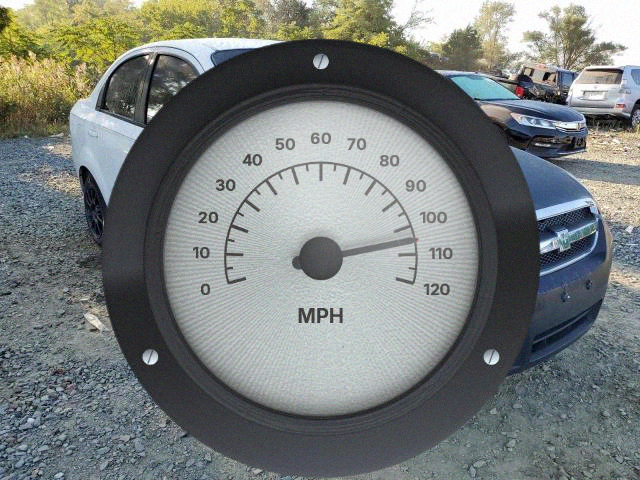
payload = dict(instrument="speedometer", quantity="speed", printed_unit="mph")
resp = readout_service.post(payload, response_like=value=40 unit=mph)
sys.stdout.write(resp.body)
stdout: value=105 unit=mph
